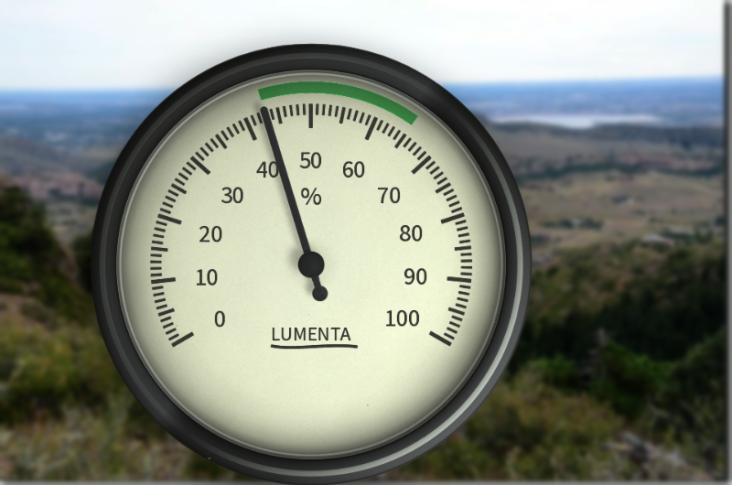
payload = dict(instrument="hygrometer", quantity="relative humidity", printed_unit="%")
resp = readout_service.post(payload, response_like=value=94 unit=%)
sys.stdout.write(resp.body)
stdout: value=43 unit=%
